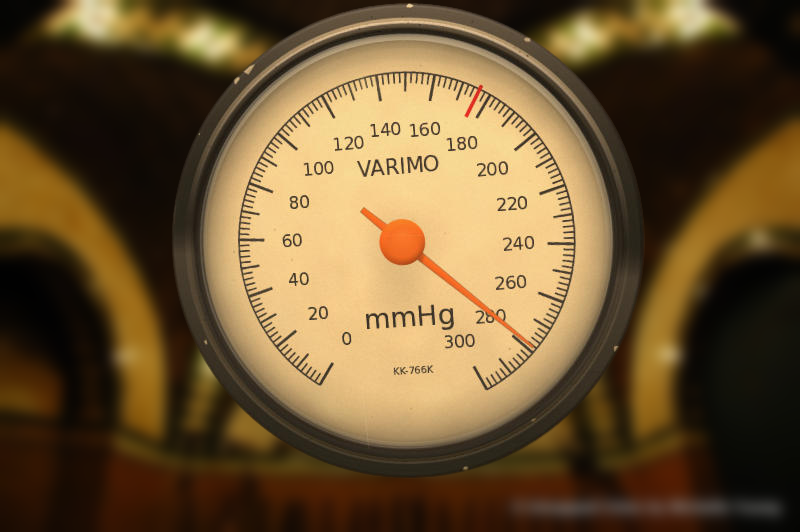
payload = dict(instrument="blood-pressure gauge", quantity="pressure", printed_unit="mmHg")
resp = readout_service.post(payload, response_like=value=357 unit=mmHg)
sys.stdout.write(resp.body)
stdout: value=278 unit=mmHg
